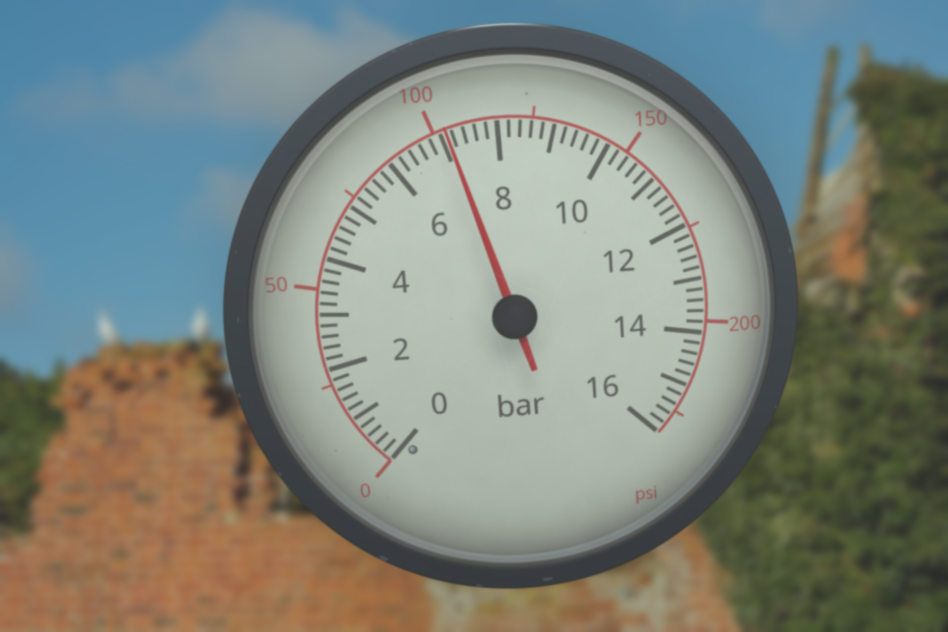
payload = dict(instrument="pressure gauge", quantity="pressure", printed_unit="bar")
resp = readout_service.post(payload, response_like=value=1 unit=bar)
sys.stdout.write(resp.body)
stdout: value=7.1 unit=bar
